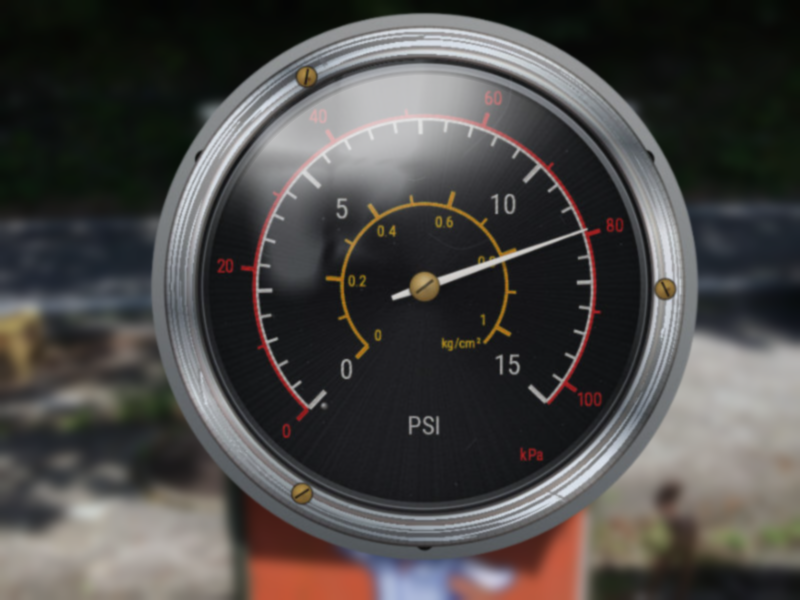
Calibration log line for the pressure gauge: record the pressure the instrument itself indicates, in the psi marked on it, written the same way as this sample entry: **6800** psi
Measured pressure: **11.5** psi
